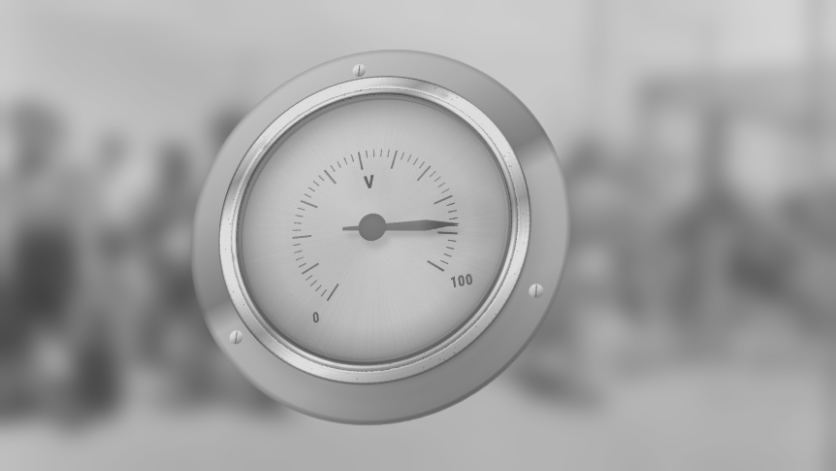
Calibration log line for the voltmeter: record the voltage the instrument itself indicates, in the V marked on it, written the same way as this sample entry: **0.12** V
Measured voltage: **88** V
